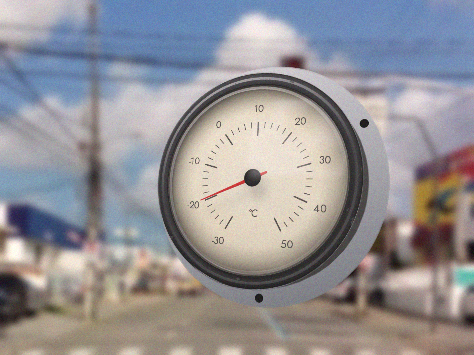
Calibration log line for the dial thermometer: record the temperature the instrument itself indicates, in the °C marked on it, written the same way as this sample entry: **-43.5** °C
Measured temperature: **-20** °C
